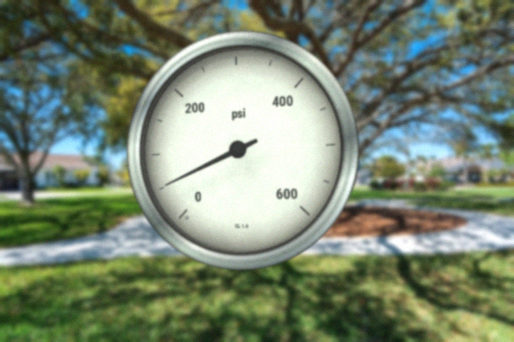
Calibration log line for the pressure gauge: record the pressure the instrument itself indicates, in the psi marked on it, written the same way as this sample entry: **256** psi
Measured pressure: **50** psi
